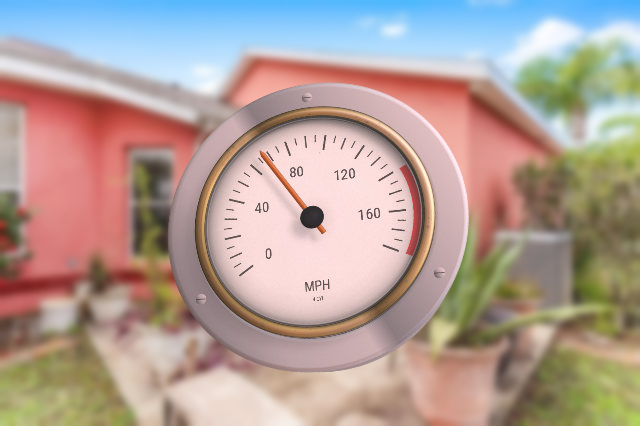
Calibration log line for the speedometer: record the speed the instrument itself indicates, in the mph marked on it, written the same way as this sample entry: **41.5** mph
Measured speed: **67.5** mph
